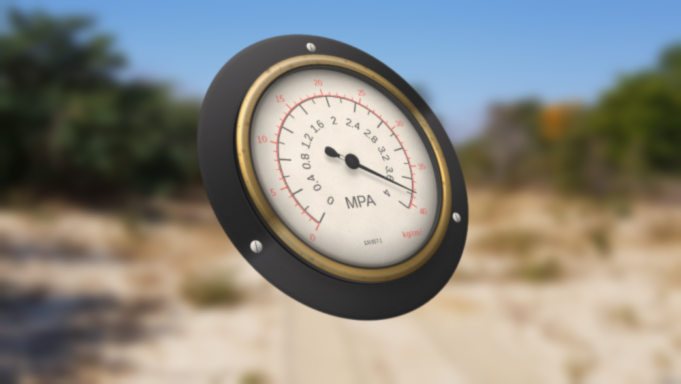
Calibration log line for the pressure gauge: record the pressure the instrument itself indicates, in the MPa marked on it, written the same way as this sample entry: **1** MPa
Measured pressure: **3.8** MPa
